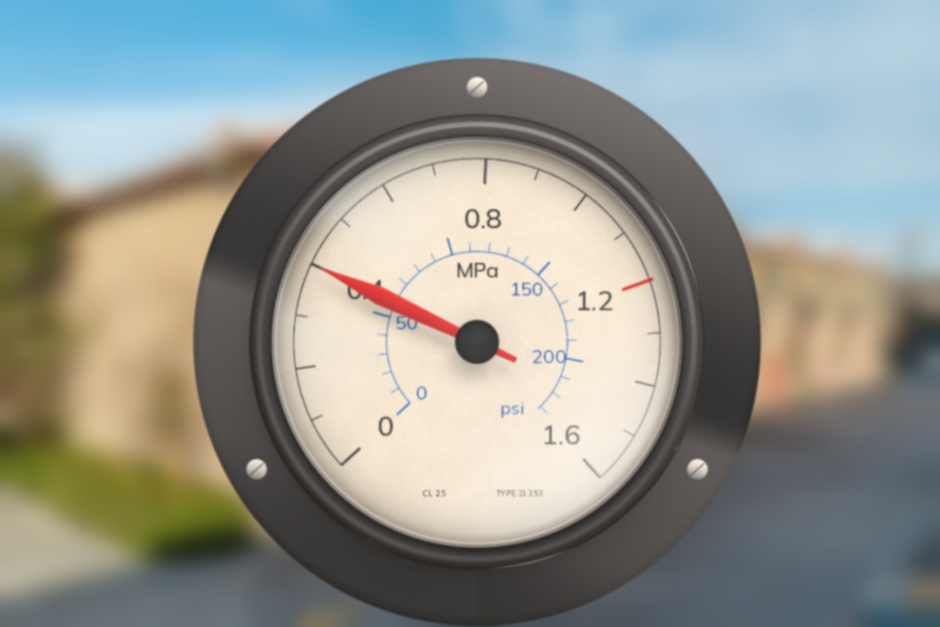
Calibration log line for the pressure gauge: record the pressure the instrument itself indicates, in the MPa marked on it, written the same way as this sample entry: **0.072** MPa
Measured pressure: **0.4** MPa
